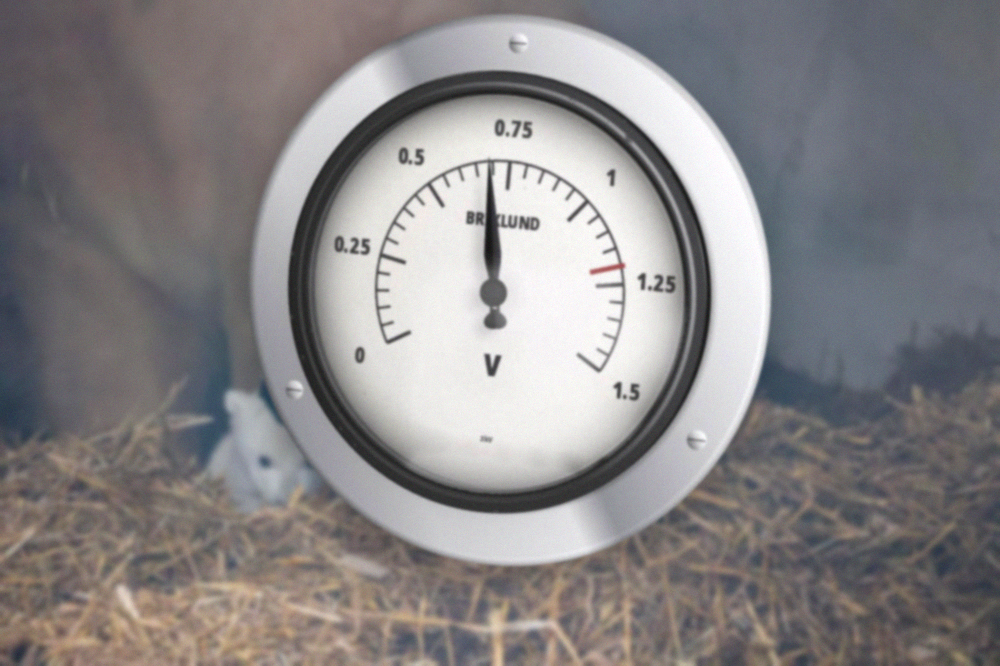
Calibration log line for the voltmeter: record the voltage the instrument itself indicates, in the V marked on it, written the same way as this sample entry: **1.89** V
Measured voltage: **0.7** V
